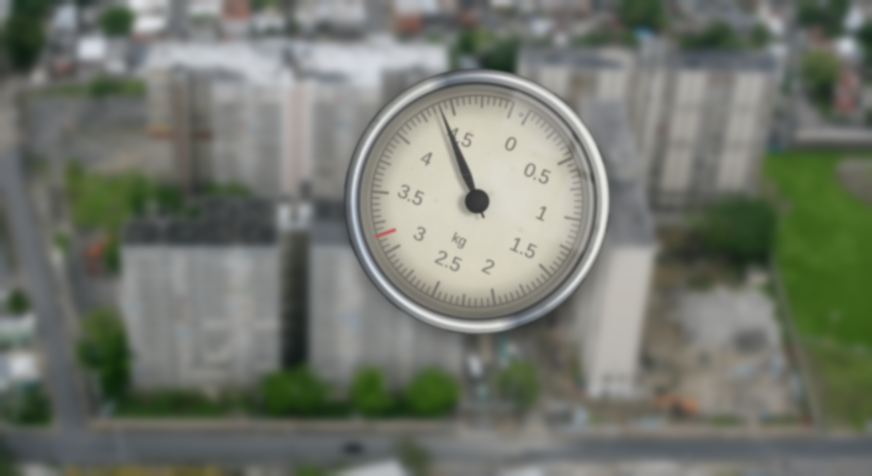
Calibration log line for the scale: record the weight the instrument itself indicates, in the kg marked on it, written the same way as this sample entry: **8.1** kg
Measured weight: **4.4** kg
